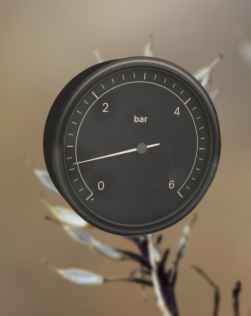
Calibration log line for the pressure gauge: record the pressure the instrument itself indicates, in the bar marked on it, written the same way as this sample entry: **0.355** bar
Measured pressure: **0.7** bar
